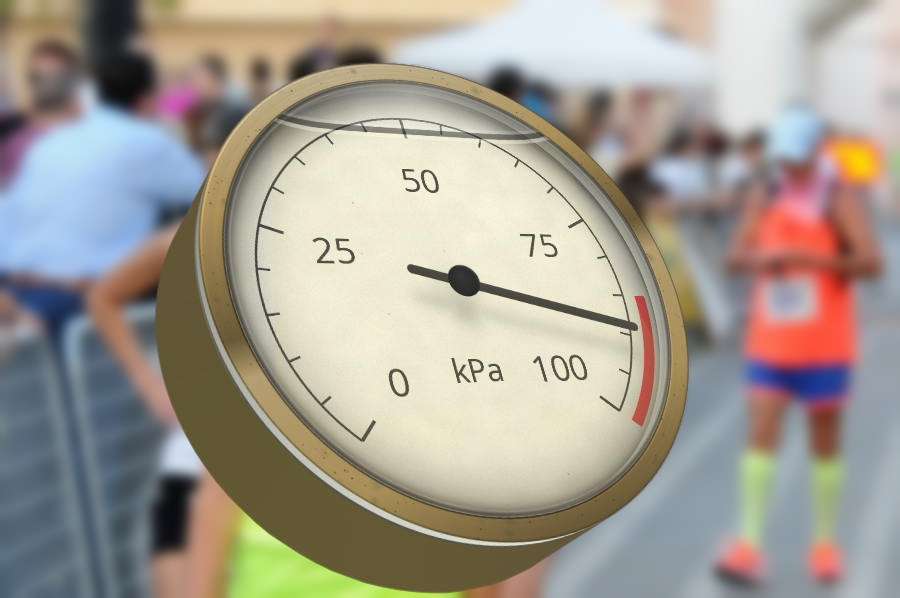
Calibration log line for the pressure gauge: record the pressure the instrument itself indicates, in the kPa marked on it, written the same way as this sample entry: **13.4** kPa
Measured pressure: **90** kPa
